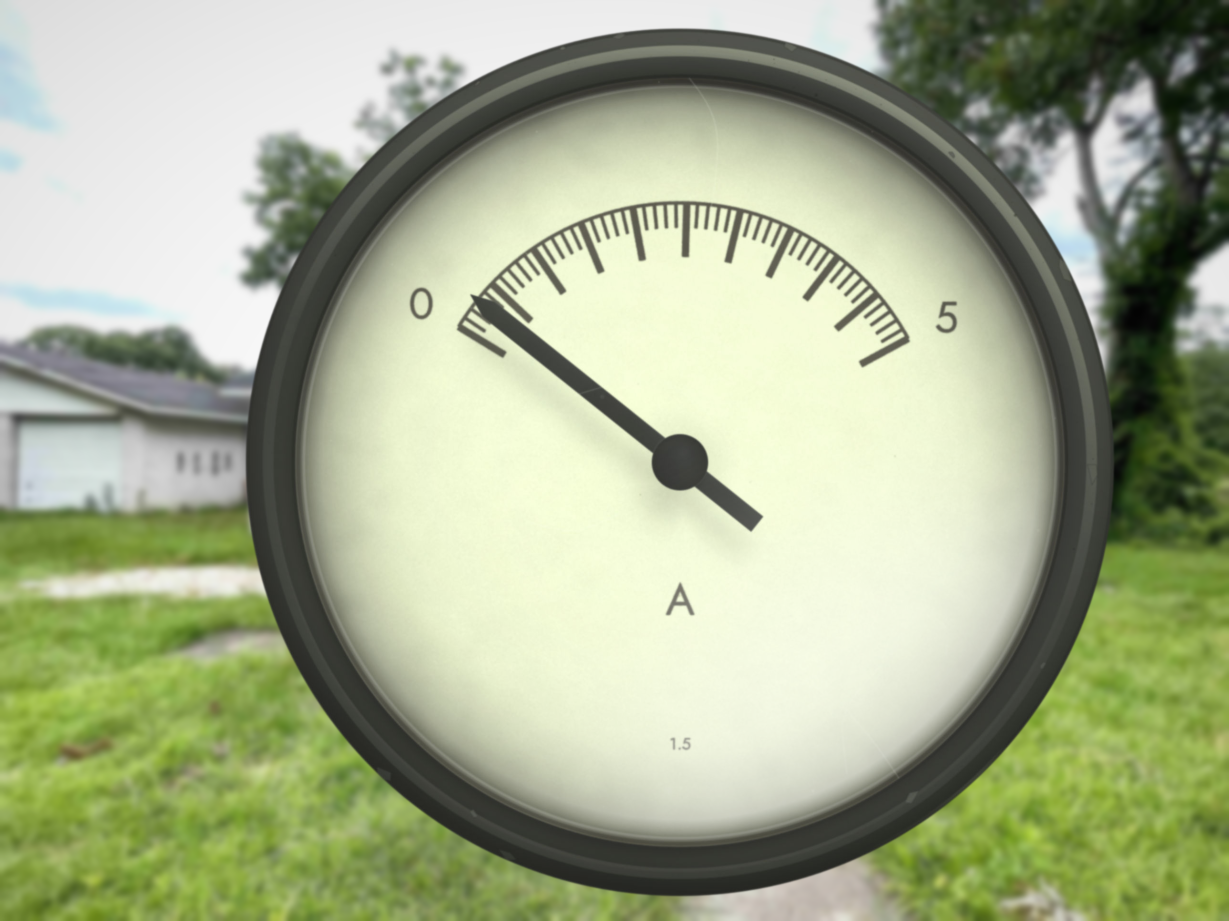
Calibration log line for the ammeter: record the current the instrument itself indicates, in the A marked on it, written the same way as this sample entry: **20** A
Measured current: **0.3** A
